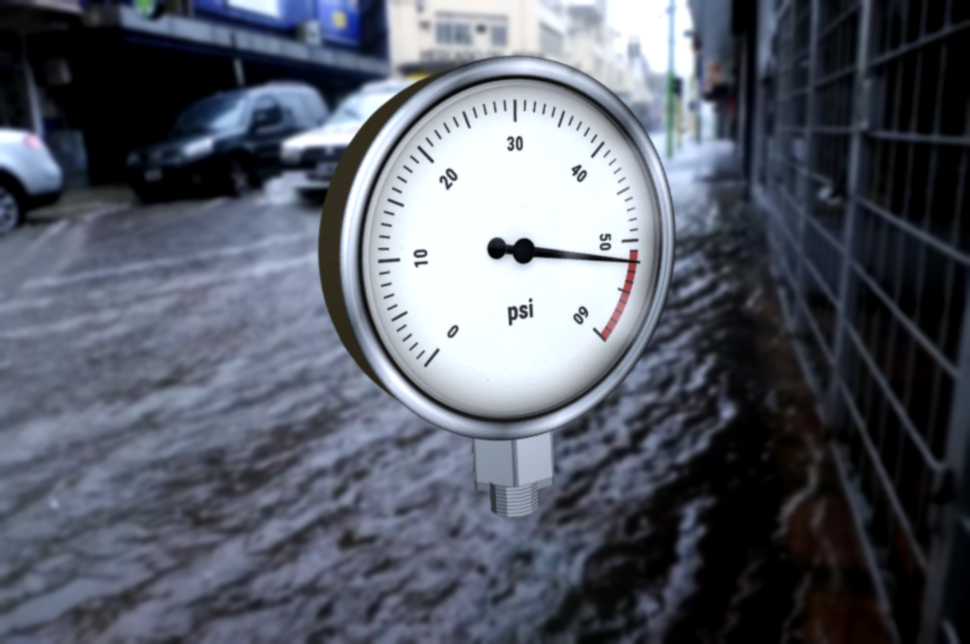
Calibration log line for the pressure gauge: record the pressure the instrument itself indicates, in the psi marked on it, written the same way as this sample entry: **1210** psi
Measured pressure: **52** psi
